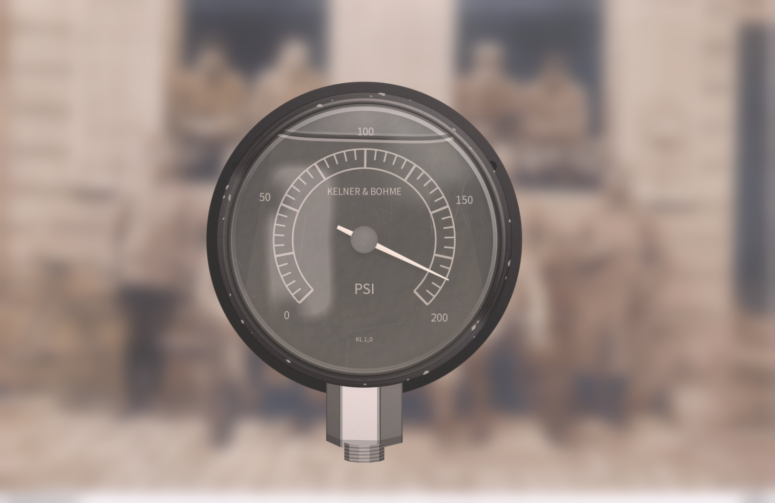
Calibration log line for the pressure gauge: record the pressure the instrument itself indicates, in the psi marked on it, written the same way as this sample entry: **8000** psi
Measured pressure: **185** psi
